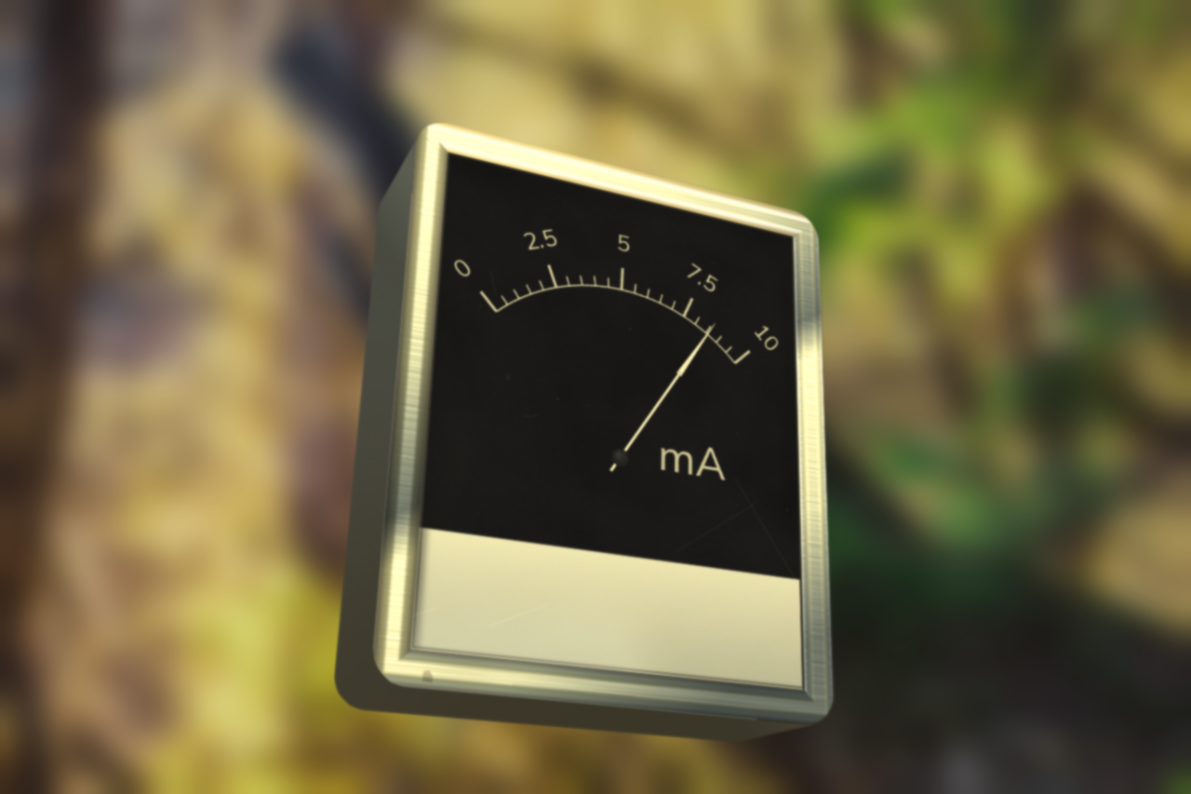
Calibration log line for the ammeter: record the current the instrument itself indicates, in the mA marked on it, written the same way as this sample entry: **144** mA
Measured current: **8.5** mA
